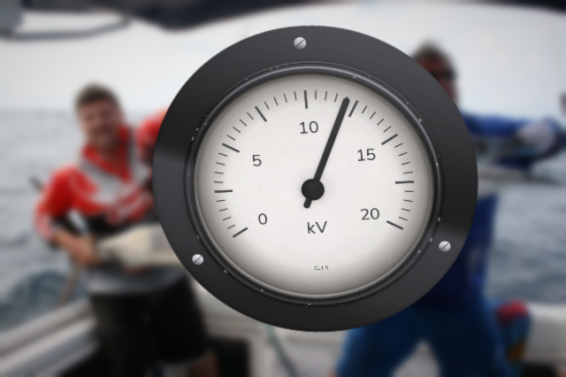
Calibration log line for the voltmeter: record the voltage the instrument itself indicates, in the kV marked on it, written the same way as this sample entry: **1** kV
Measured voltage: **12** kV
